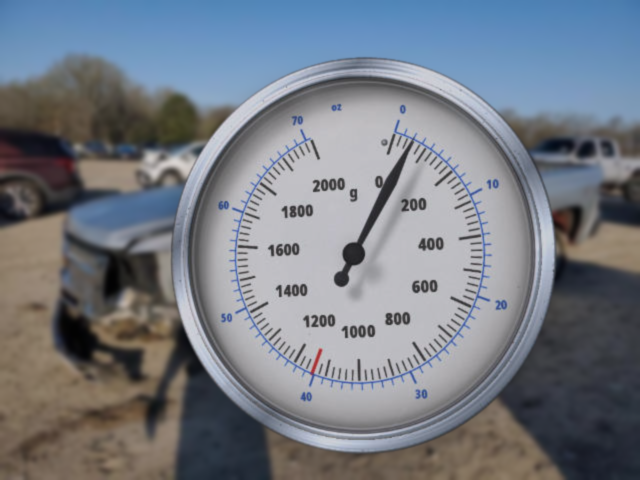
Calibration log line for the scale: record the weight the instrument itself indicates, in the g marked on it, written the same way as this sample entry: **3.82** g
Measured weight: **60** g
